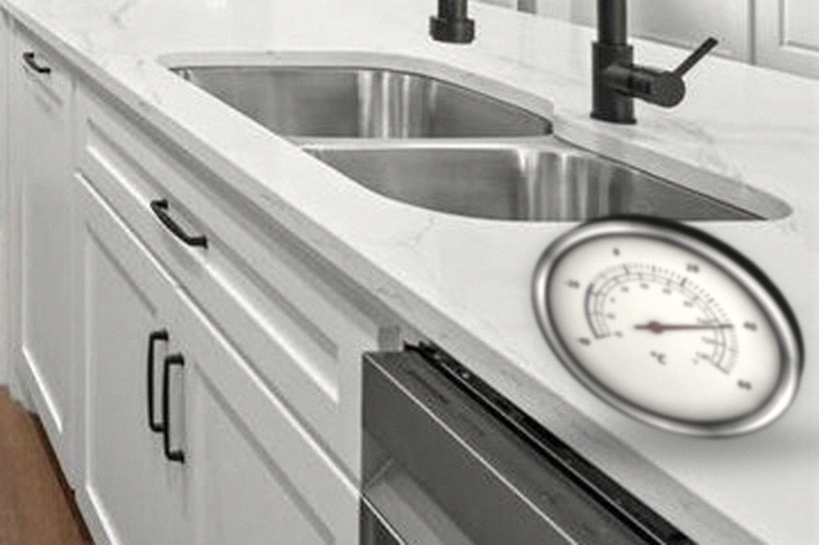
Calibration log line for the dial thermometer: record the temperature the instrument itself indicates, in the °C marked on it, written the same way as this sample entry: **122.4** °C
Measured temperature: **40** °C
